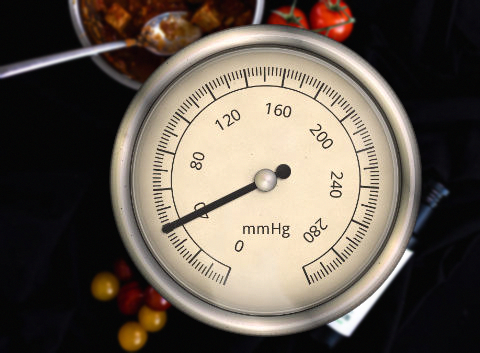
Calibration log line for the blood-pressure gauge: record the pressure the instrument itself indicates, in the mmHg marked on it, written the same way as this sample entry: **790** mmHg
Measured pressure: **40** mmHg
